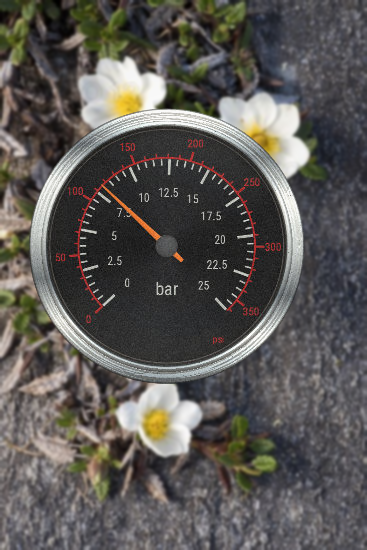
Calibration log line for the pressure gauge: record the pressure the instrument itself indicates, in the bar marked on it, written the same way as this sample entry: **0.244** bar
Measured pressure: **8** bar
